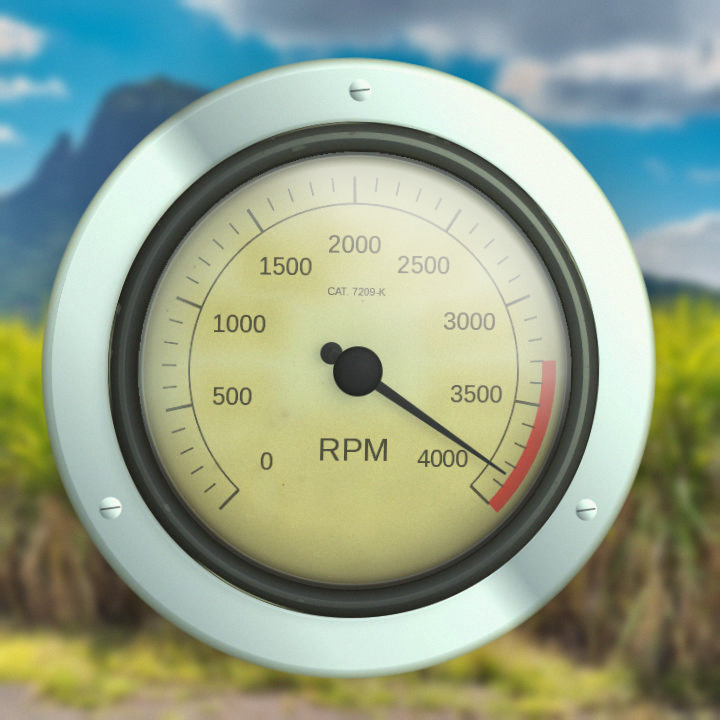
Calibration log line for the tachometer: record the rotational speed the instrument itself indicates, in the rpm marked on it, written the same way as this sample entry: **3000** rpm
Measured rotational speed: **3850** rpm
